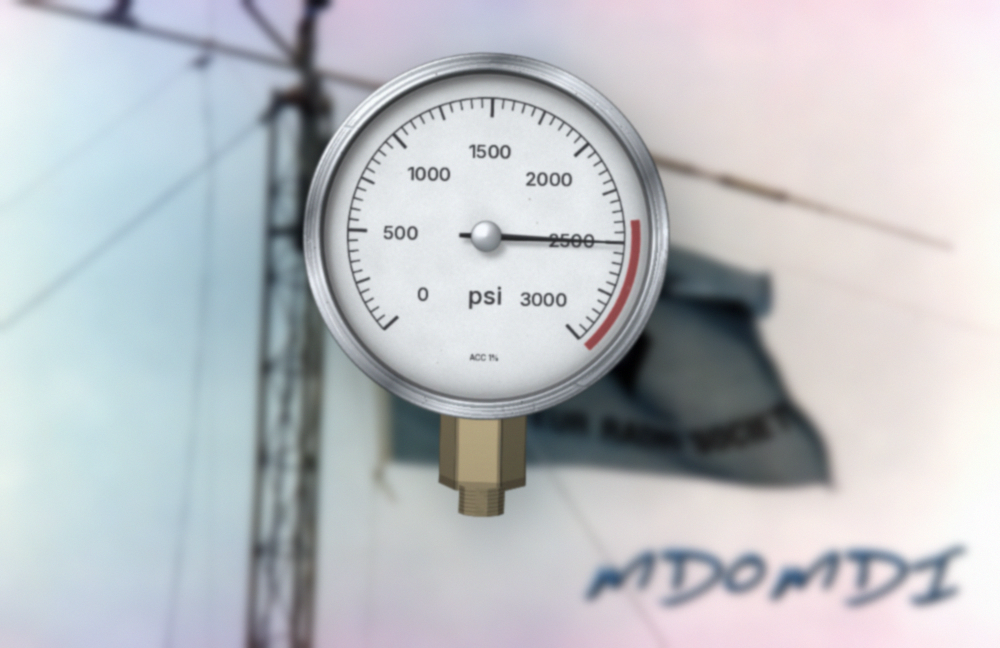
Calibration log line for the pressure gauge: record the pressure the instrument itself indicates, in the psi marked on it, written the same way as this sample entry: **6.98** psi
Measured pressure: **2500** psi
